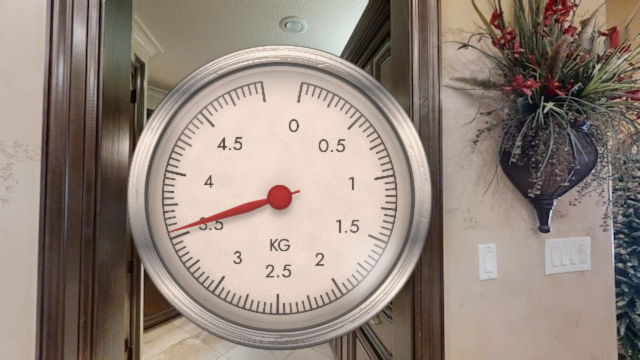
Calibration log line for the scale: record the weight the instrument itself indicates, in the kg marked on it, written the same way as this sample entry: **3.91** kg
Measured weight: **3.55** kg
